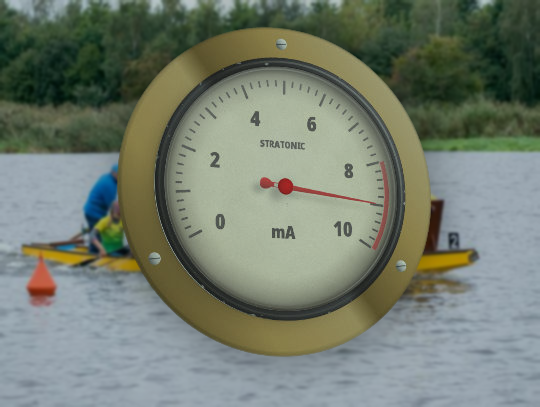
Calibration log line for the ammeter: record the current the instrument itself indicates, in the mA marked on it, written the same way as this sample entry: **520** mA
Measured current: **9** mA
